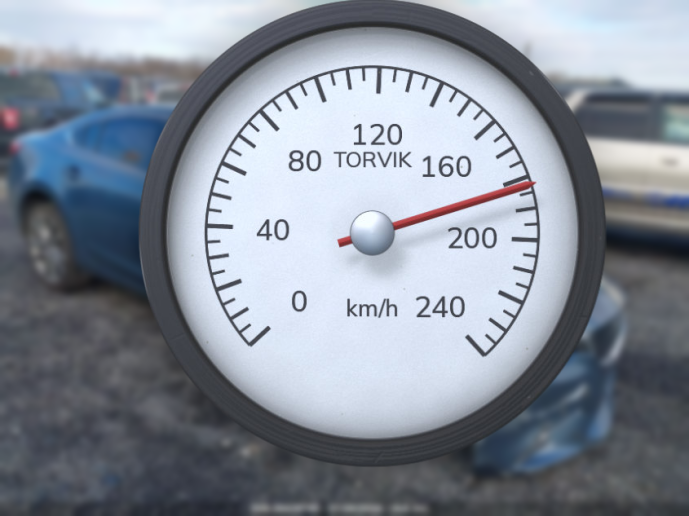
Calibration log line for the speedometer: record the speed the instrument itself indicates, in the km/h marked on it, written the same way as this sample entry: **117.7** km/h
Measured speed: **182.5** km/h
